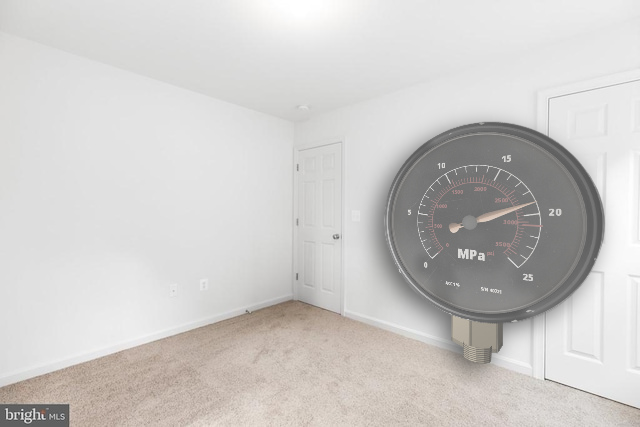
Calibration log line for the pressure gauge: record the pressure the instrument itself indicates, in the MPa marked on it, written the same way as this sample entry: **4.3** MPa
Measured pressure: **19** MPa
